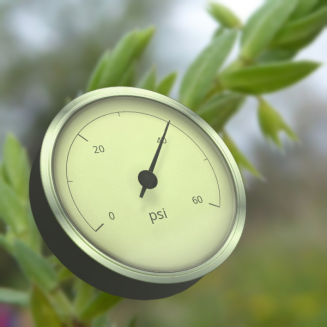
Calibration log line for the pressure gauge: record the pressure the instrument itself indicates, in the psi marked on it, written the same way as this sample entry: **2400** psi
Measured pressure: **40** psi
